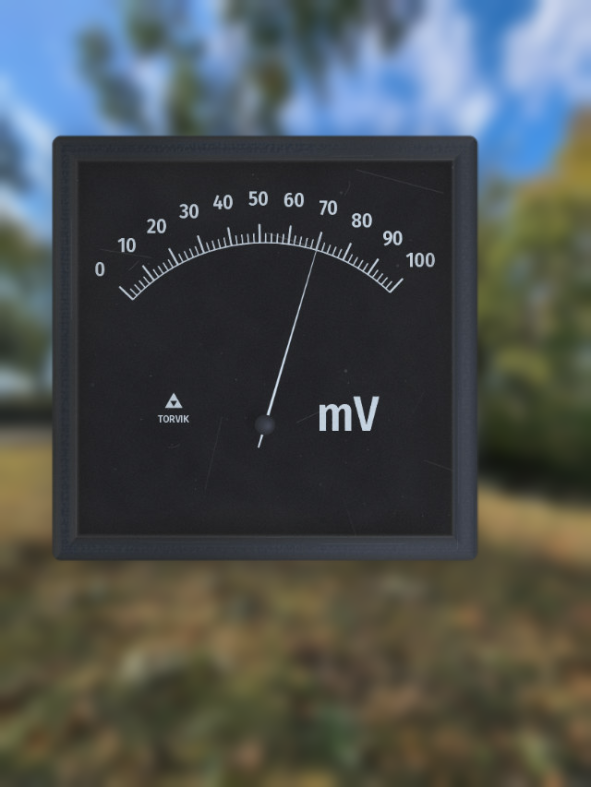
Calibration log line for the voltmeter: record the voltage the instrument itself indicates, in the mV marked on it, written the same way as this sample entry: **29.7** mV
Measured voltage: **70** mV
